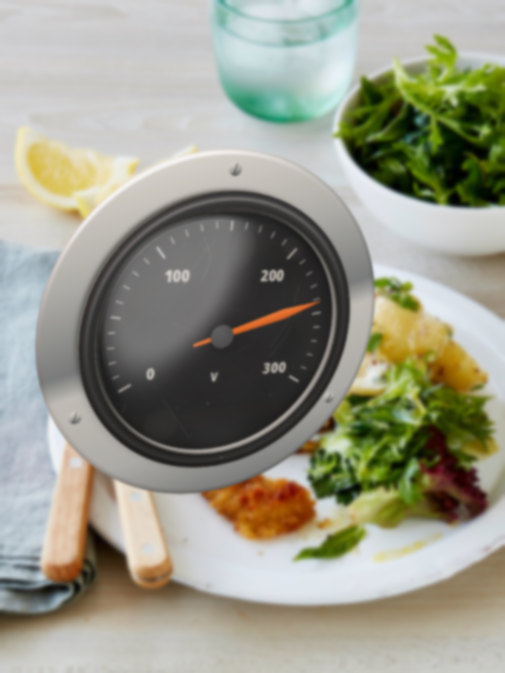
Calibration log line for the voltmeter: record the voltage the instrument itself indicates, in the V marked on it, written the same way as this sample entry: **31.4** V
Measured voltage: **240** V
